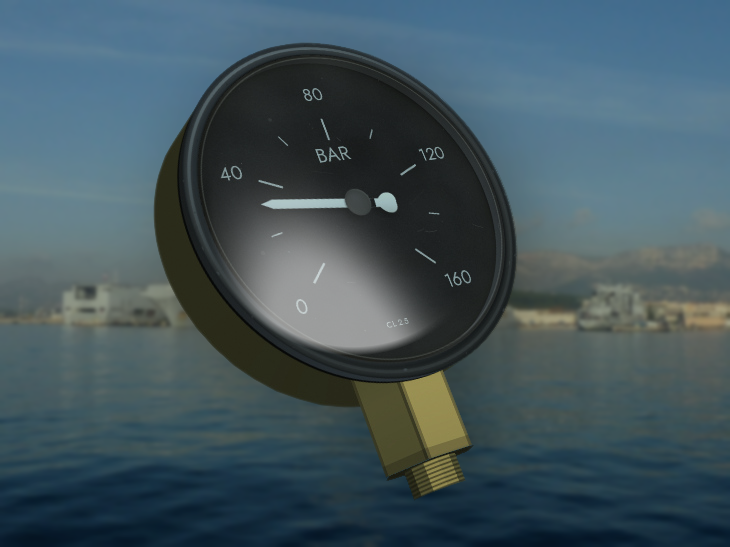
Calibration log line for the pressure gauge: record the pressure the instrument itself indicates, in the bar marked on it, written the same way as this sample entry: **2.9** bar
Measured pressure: **30** bar
